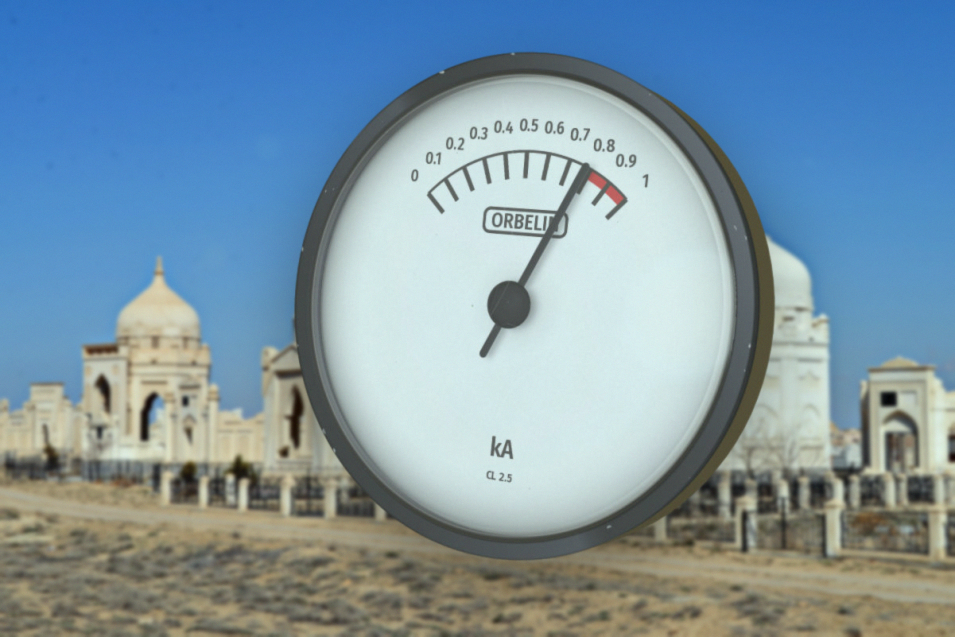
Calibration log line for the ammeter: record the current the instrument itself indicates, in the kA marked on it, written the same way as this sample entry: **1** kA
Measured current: **0.8** kA
